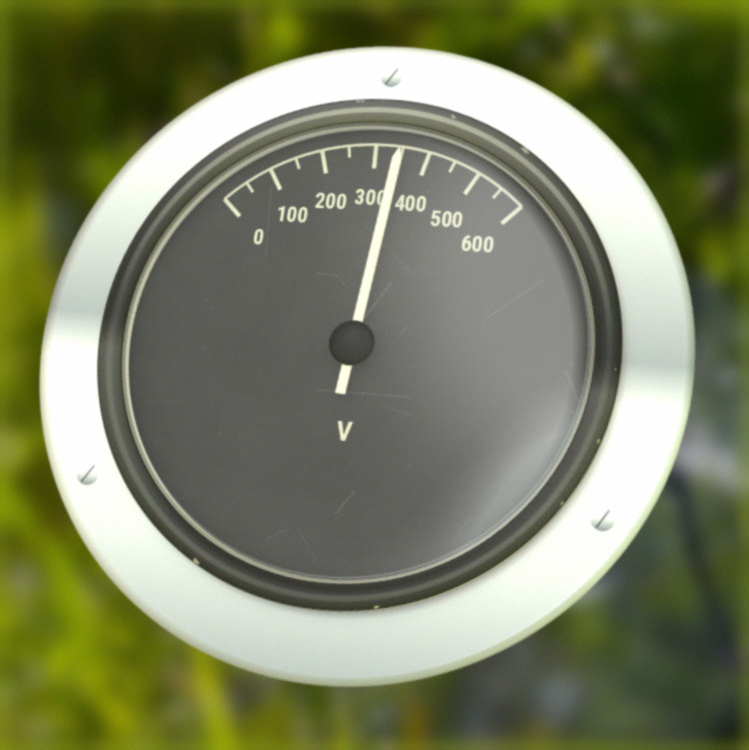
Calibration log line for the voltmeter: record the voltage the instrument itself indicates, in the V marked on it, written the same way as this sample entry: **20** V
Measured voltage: **350** V
